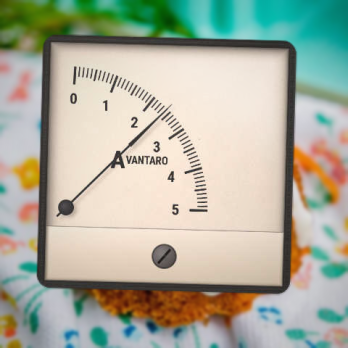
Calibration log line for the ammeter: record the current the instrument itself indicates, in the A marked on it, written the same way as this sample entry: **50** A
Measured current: **2.4** A
